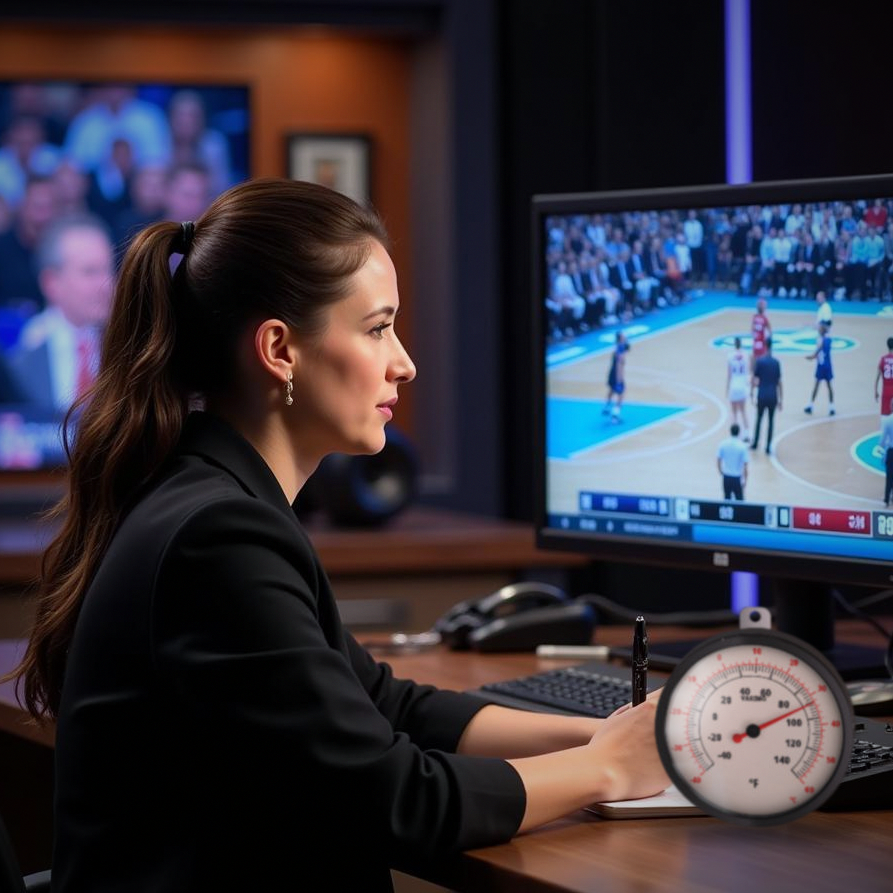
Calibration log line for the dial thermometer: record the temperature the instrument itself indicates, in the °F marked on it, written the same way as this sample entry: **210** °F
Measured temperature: **90** °F
